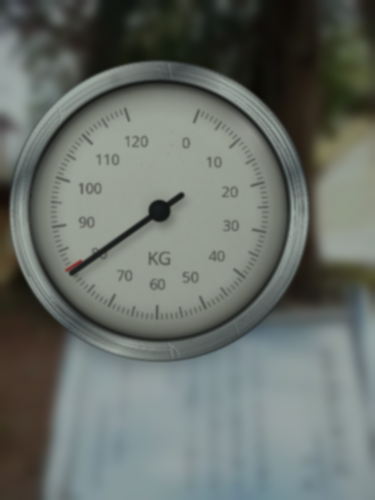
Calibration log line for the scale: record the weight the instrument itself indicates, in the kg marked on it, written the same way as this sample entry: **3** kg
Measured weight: **80** kg
